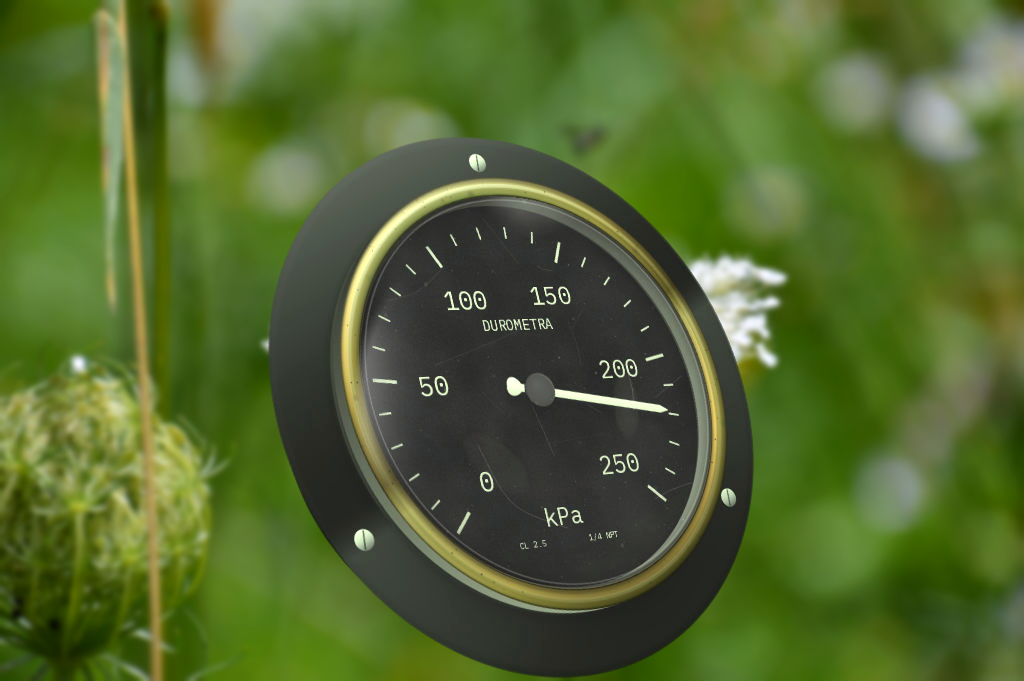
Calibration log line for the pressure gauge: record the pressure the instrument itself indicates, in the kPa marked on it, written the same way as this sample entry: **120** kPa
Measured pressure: **220** kPa
